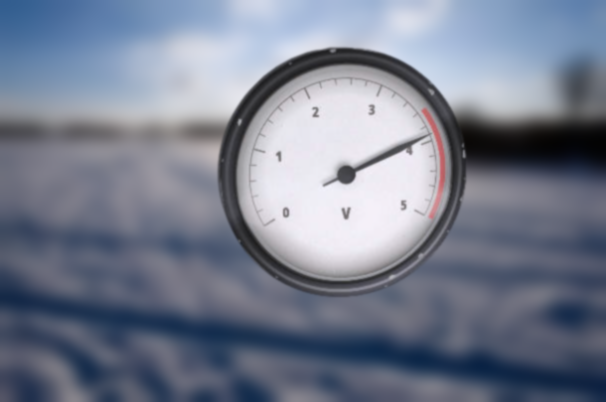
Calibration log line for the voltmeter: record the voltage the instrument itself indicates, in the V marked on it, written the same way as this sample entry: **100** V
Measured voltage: **3.9** V
